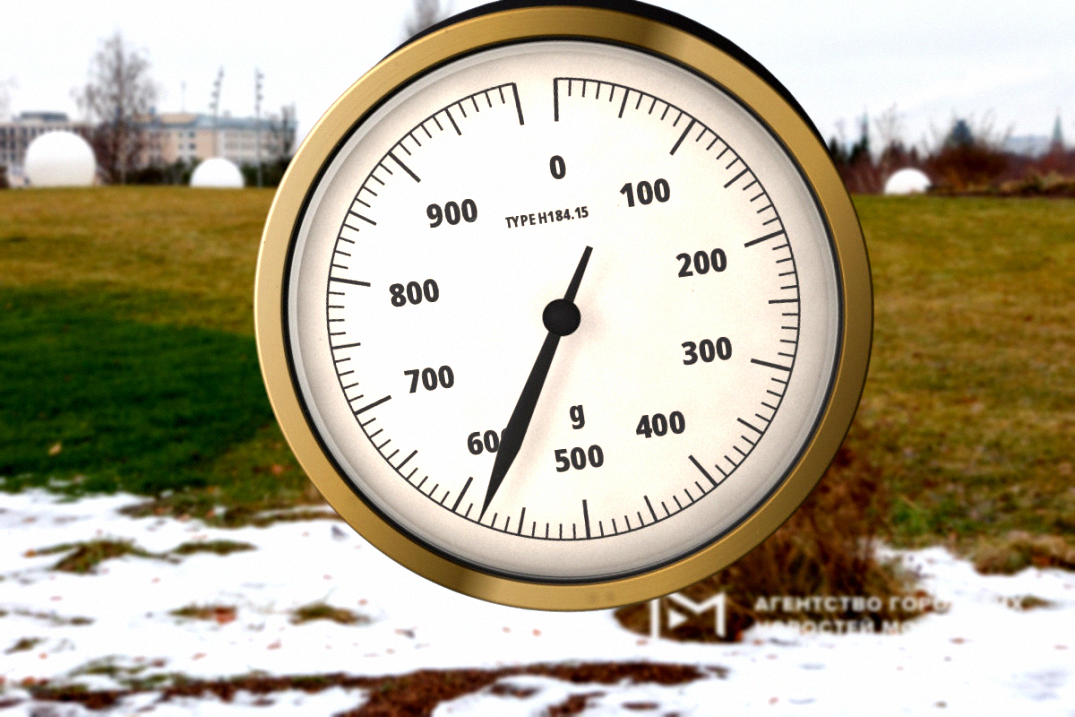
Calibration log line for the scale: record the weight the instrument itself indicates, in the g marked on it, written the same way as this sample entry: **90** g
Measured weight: **580** g
